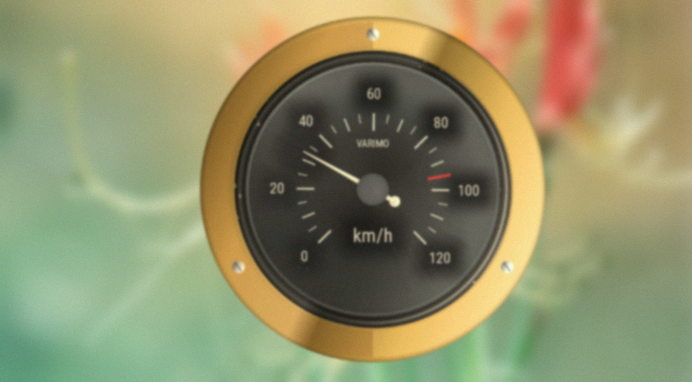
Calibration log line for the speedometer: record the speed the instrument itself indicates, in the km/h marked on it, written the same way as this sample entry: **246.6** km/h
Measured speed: **32.5** km/h
